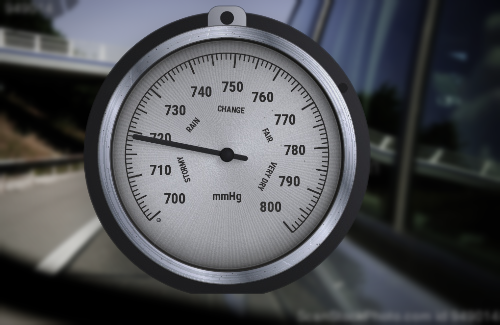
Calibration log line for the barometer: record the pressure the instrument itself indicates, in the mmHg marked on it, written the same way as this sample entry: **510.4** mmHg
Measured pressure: **719** mmHg
